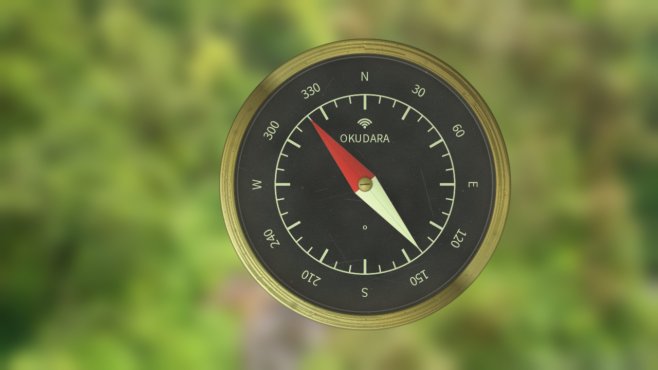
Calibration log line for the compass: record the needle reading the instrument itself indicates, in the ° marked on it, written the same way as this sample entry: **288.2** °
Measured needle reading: **320** °
